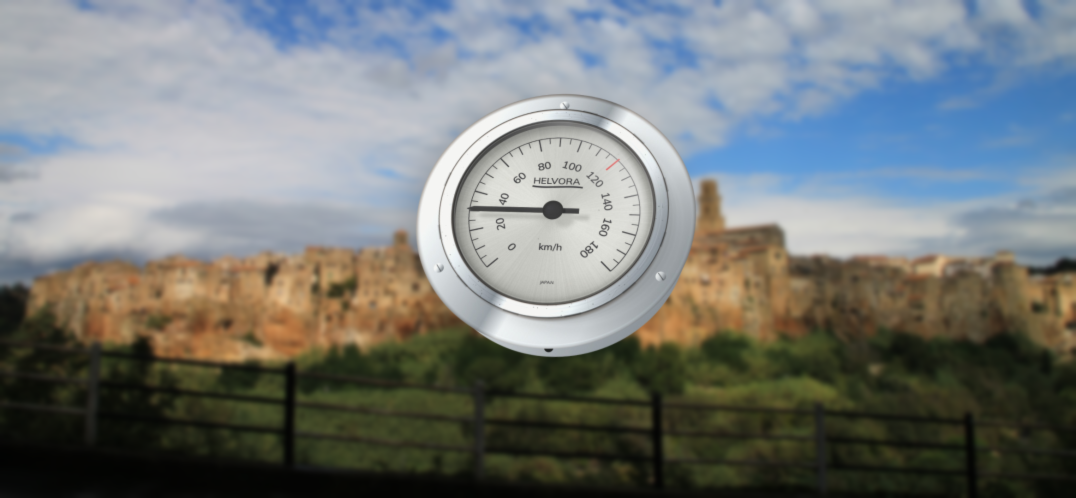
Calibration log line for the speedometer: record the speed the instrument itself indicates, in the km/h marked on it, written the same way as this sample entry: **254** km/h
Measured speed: **30** km/h
